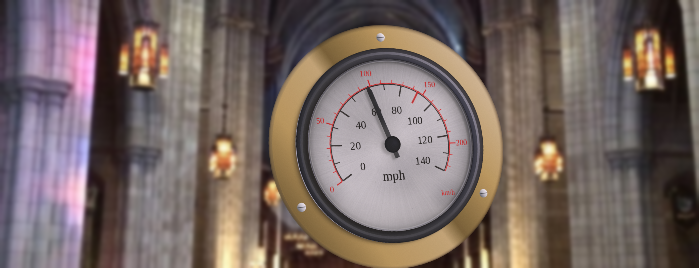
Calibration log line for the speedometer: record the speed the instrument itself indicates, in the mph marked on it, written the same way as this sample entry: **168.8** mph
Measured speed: **60** mph
